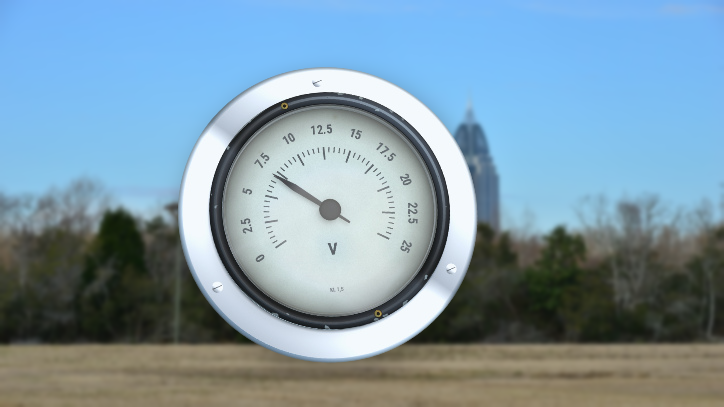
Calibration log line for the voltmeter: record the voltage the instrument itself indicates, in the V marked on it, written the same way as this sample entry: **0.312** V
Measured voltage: **7** V
